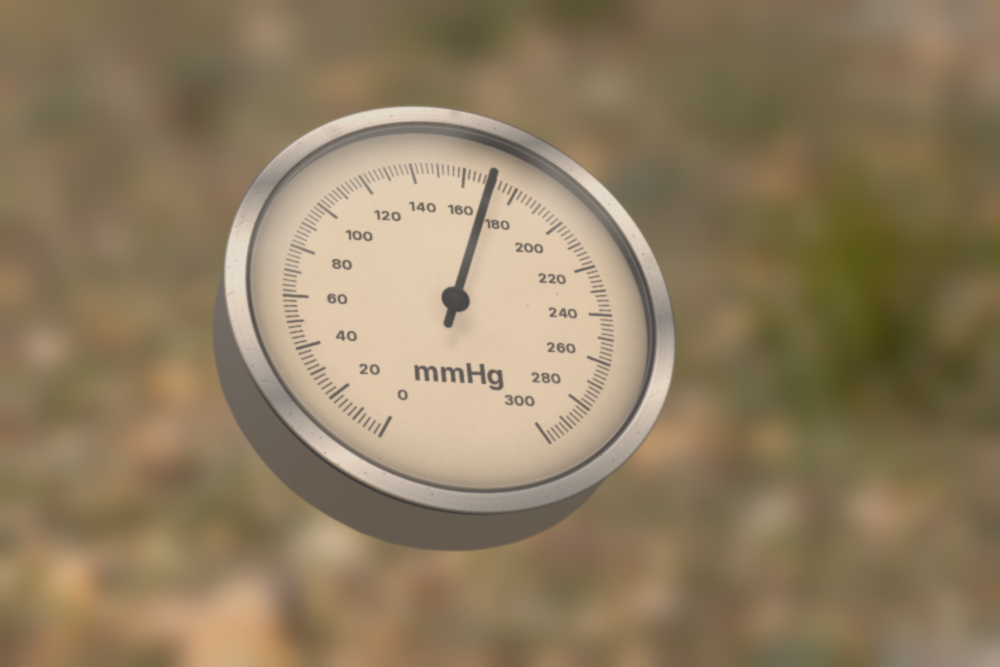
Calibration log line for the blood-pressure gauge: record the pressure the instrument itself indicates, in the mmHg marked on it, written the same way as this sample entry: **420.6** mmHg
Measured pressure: **170** mmHg
